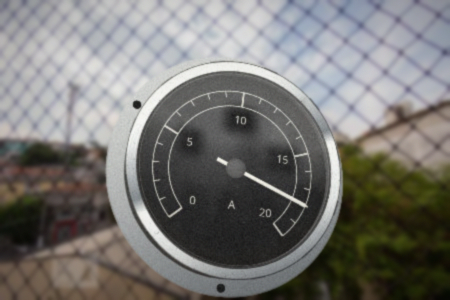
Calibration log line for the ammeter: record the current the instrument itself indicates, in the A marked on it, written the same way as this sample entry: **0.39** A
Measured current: **18** A
